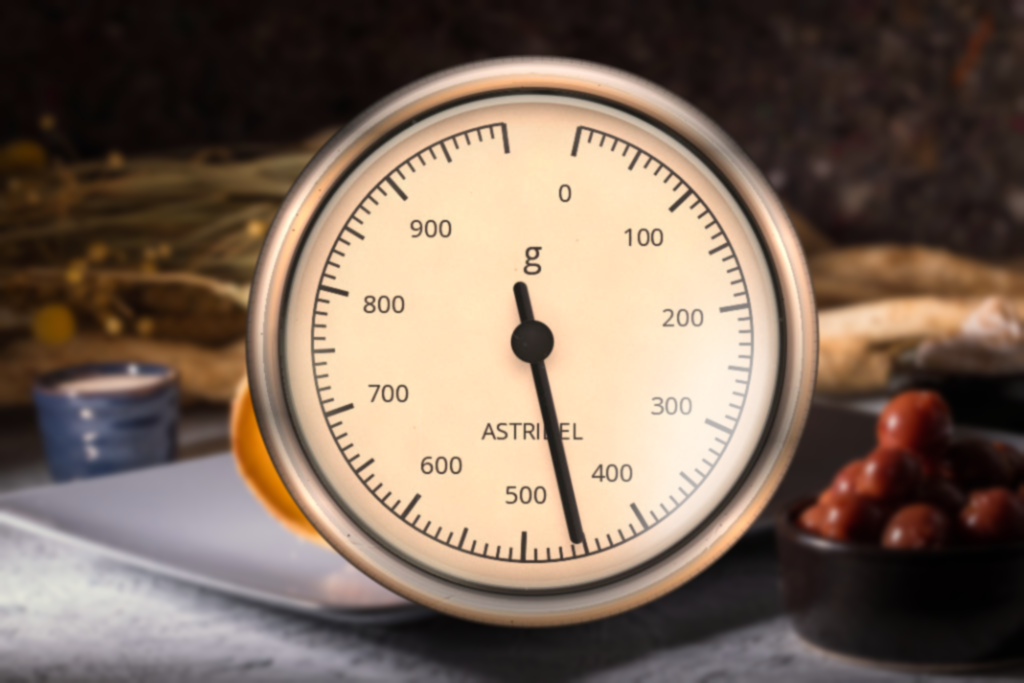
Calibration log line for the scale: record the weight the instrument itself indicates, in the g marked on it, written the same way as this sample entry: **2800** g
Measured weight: **455** g
